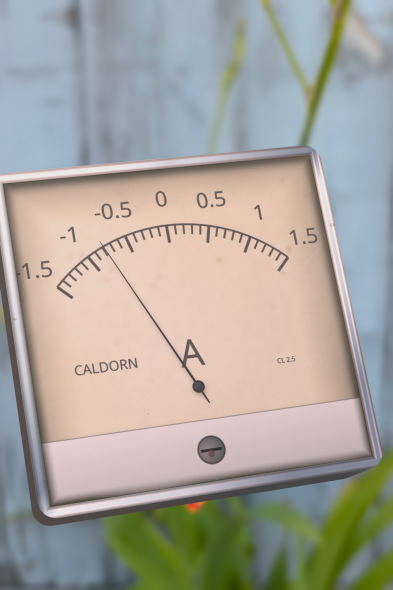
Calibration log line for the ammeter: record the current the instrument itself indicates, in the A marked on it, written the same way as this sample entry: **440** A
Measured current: **-0.8** A
